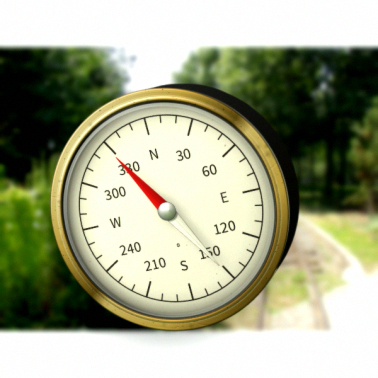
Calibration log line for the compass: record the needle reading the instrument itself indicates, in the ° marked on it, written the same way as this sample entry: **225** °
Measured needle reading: **330** °
